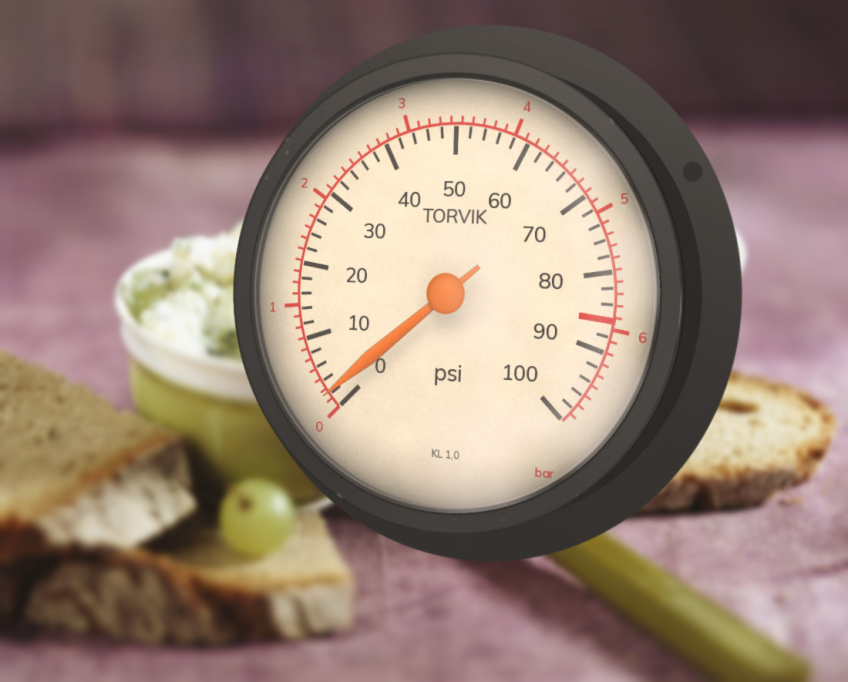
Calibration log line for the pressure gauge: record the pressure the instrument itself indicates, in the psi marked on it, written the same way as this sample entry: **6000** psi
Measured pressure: **2** psi
